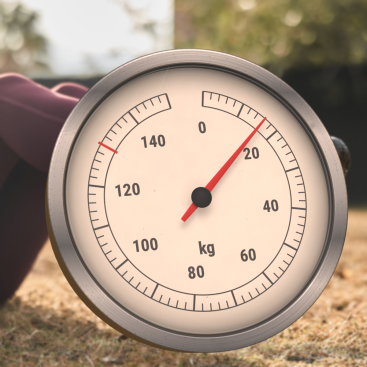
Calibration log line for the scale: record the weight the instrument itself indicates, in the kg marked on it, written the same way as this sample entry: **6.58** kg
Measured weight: **16** kg
